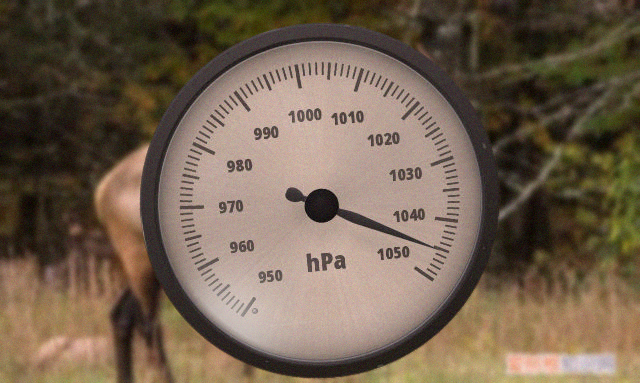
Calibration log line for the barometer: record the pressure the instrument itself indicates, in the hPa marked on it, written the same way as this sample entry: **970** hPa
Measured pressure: **1045** hPa
